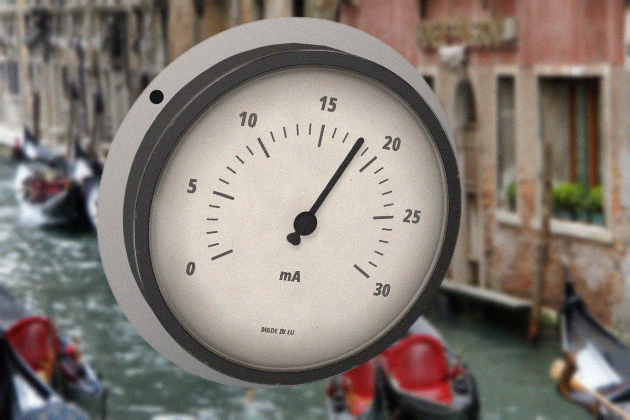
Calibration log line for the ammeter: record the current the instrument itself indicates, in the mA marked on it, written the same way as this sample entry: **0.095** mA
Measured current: **18** mA
